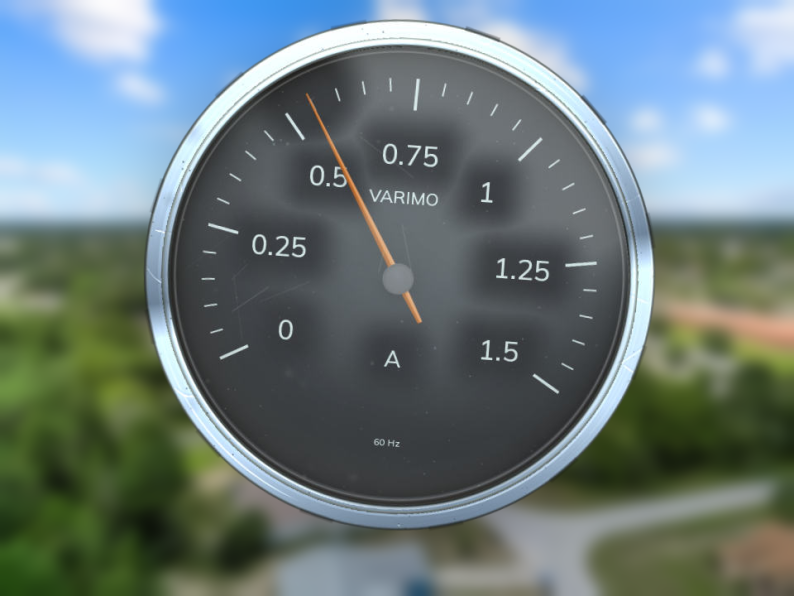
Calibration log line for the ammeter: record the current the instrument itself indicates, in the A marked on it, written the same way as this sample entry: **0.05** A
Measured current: **0.55** A
